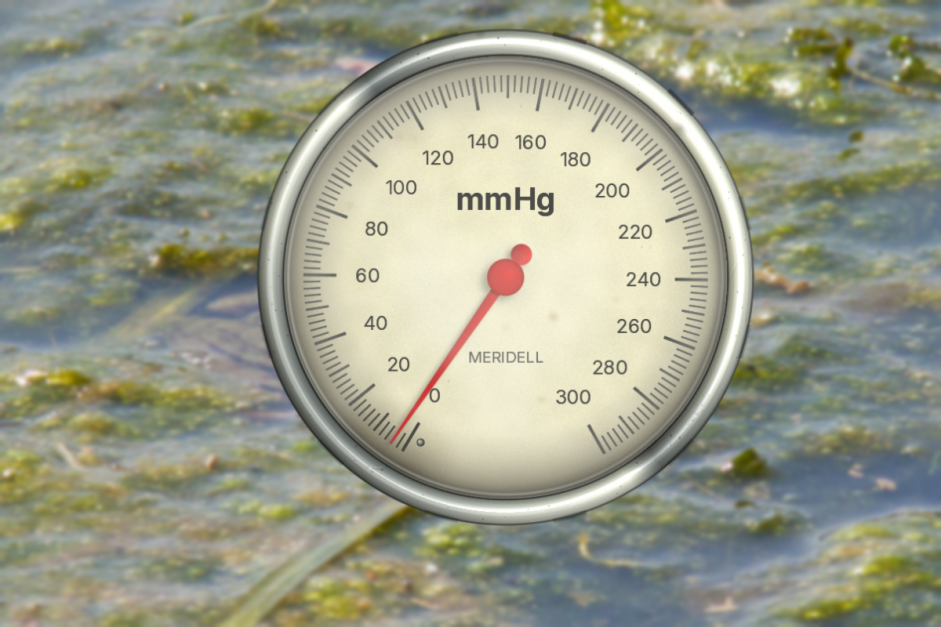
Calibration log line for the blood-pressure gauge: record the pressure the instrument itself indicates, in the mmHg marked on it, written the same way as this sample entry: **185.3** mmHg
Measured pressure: **4** mmHg
